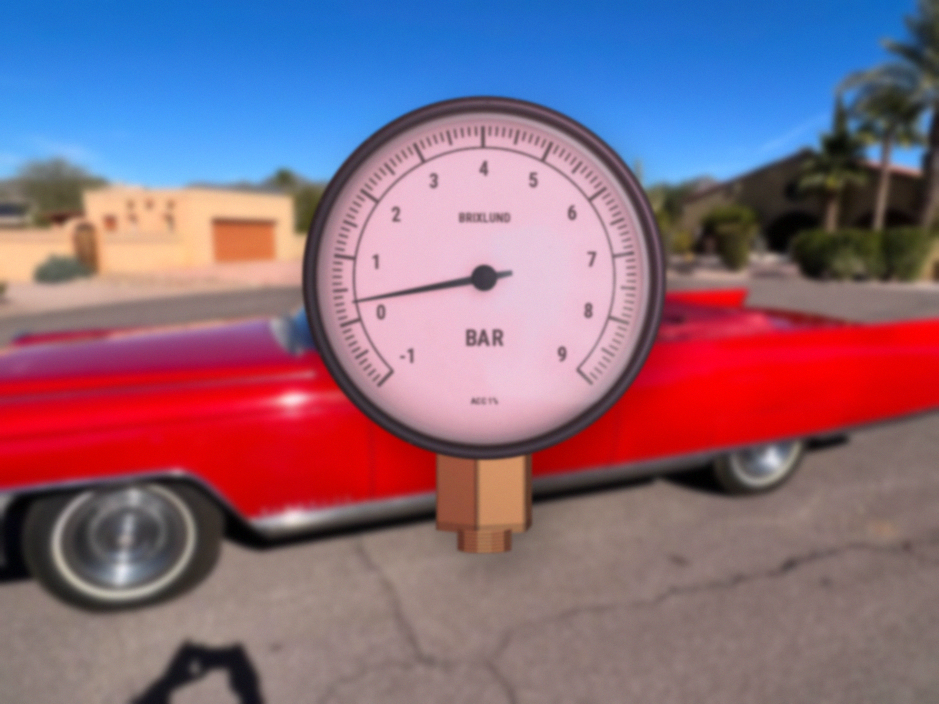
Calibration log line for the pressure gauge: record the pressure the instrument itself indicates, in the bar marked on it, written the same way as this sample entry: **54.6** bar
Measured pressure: **0.3** bar
